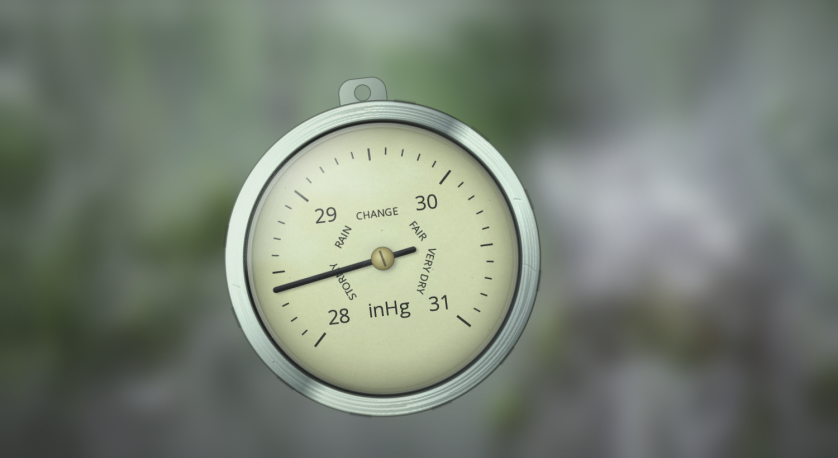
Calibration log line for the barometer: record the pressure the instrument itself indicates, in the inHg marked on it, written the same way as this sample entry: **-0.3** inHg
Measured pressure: **28.4** inHg
